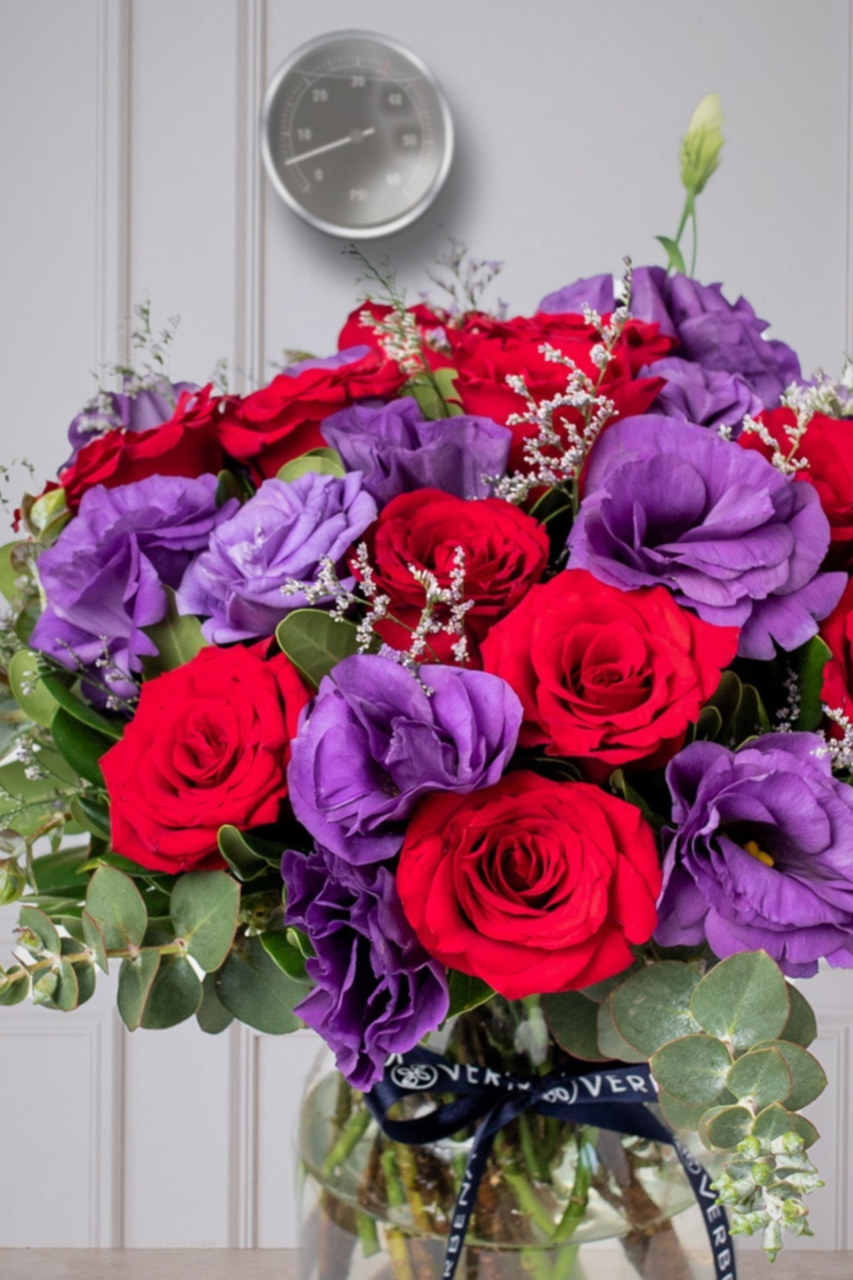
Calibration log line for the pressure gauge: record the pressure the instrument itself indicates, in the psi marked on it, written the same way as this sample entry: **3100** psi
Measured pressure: **5** psi
